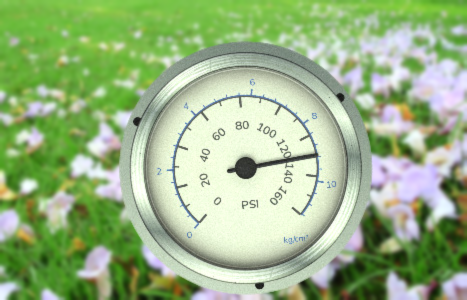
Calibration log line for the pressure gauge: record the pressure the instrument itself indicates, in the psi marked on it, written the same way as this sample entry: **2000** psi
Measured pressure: **130** psi
